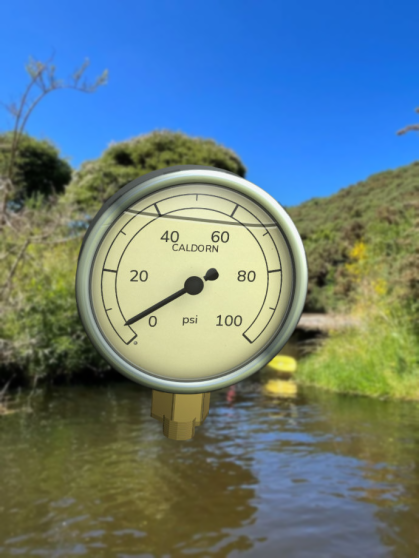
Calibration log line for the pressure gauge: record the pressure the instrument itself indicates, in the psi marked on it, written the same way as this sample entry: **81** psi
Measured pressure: **5** psi
